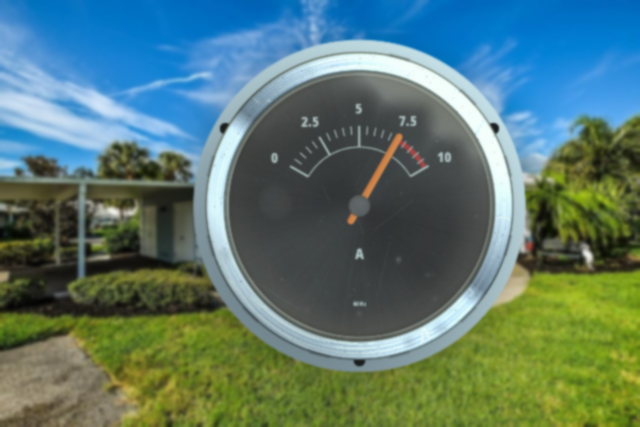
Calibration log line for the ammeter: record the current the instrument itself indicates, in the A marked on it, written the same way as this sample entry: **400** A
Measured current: **7.5** A
